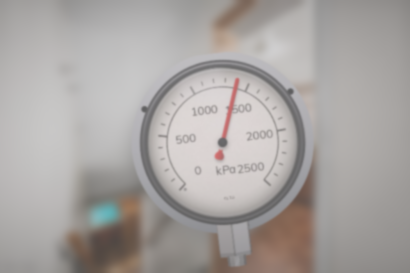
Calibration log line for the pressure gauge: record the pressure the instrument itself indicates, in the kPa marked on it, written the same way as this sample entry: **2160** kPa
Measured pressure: **1400** kPa
